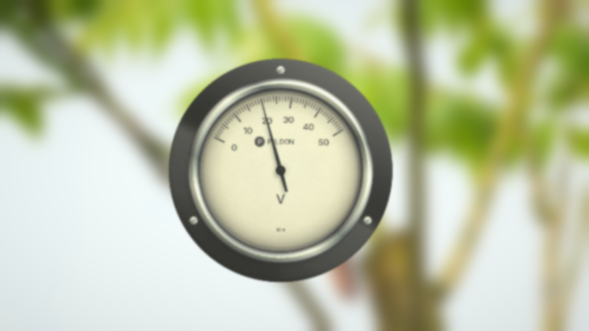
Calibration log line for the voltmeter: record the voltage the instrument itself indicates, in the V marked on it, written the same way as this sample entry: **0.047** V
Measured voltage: **20** V
